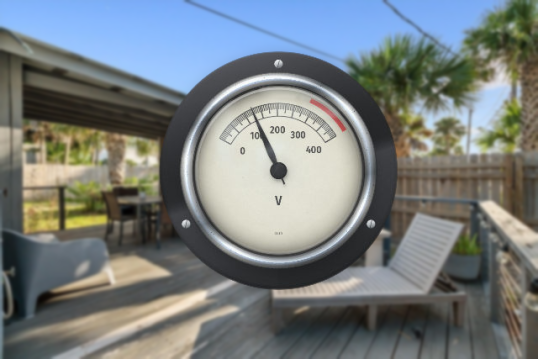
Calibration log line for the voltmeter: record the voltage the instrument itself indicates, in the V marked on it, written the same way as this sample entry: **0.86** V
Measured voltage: **125** V
